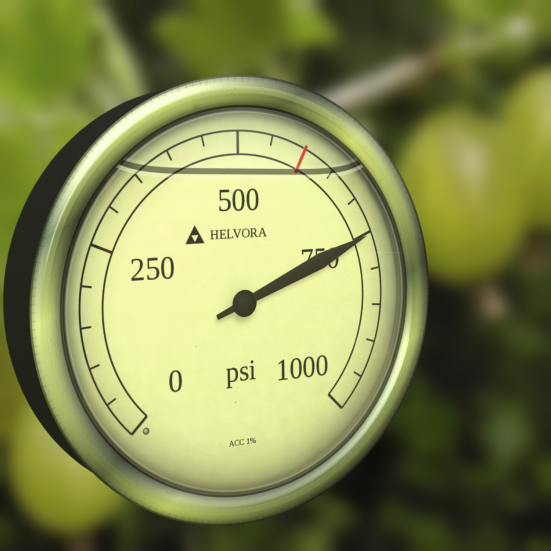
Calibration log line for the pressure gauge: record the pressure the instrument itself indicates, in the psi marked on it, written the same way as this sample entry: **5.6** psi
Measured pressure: **750** psi
